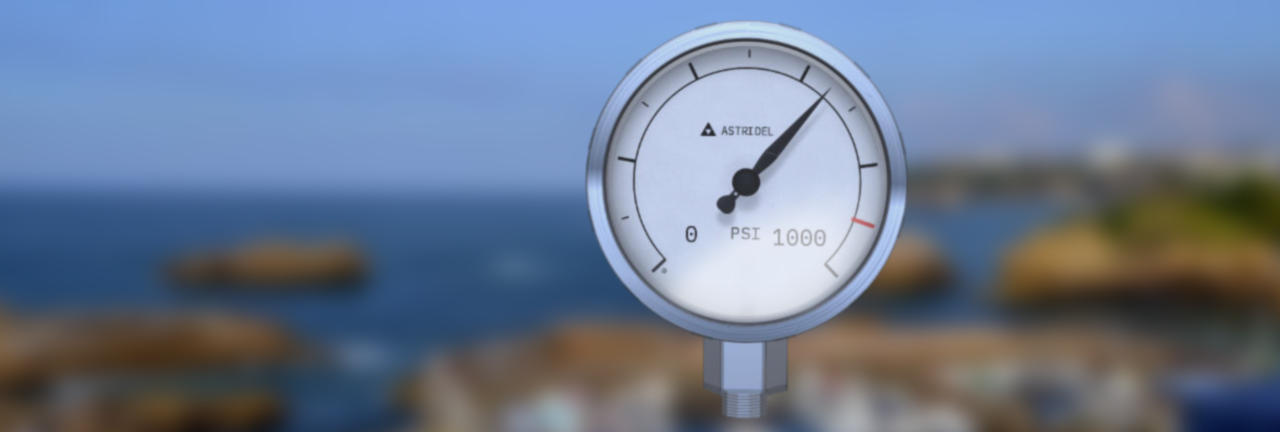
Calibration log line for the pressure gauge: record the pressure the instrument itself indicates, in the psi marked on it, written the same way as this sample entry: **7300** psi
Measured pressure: **650** psi
